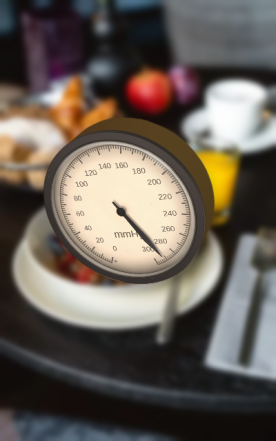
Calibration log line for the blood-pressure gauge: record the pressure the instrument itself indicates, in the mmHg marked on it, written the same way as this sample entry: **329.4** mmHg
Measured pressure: **290** mmHg
